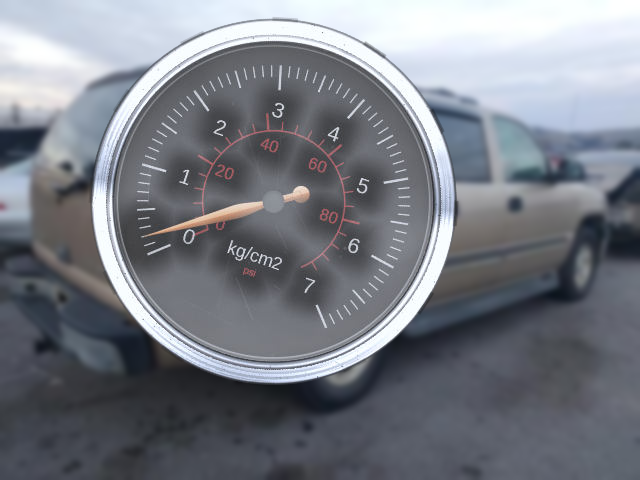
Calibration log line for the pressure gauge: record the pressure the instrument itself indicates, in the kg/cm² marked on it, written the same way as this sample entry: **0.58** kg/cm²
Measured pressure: **0.2** kg/cm²
